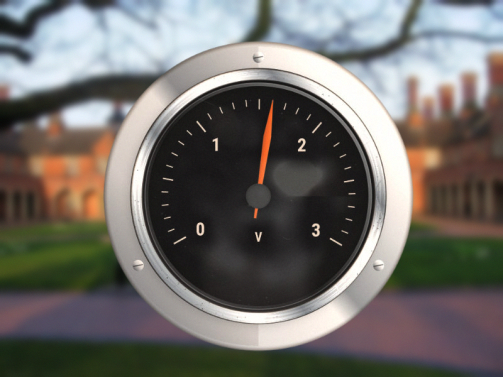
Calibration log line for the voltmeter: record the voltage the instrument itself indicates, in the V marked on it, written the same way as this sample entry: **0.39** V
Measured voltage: **1.6** V
